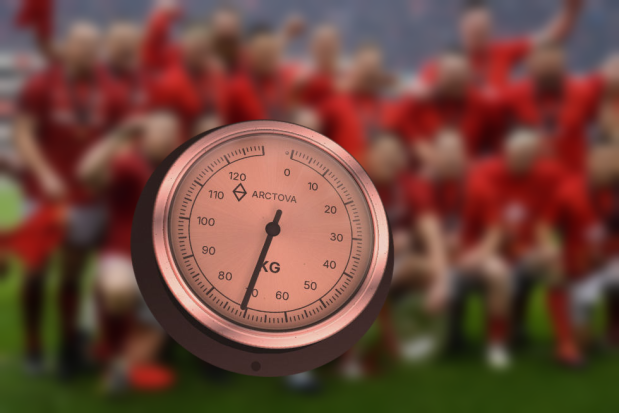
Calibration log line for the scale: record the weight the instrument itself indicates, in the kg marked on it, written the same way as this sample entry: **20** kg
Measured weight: **71** kg
